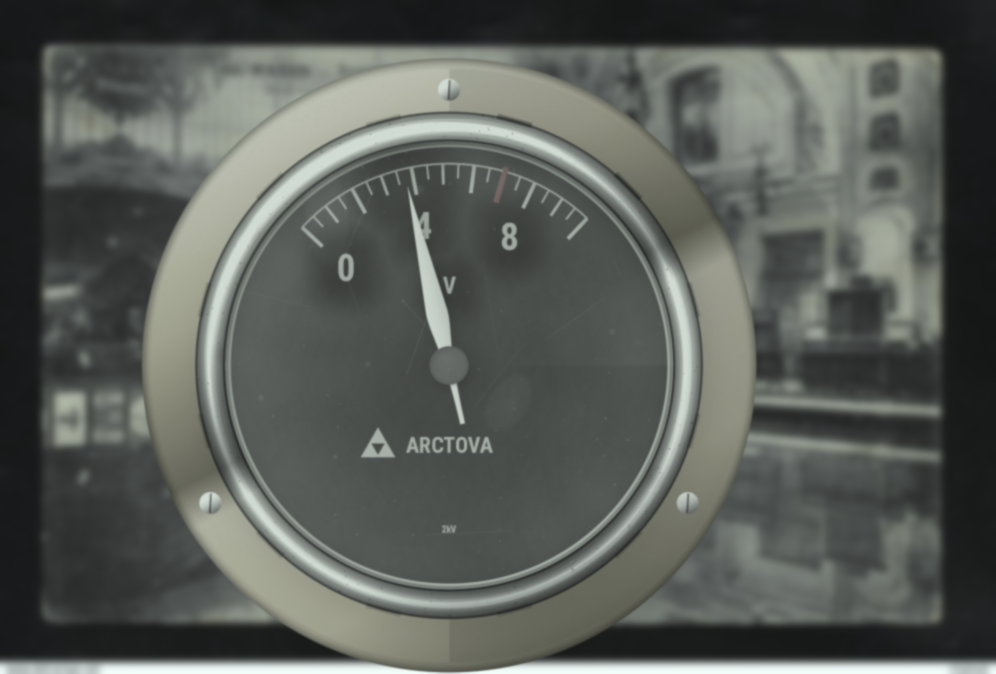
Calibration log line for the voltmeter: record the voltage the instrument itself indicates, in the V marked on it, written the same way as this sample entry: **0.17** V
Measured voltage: **3.75** V
